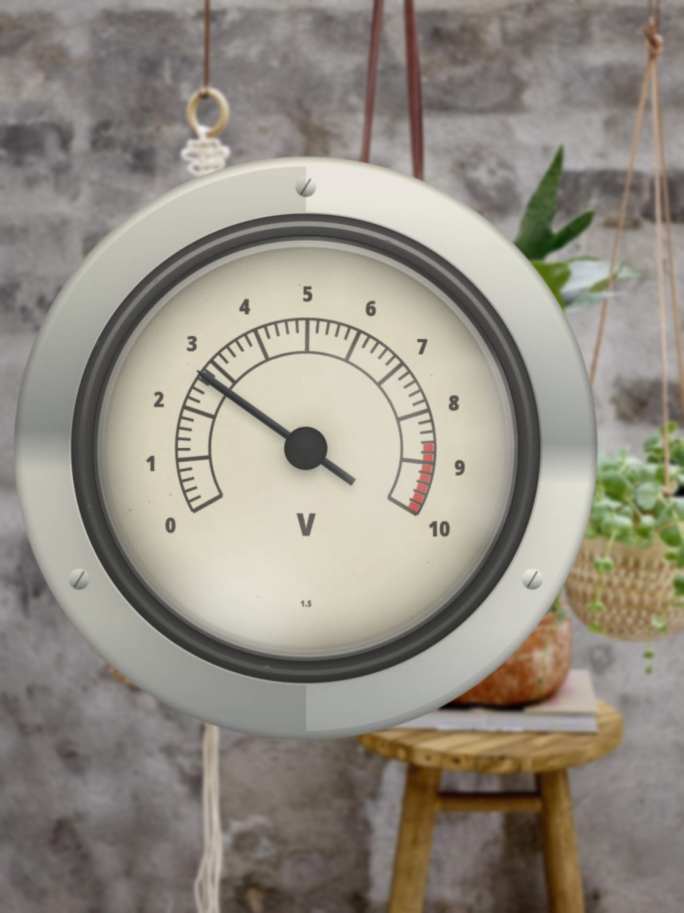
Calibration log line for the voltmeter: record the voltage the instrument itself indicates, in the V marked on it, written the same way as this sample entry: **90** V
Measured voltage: **2.7** V
